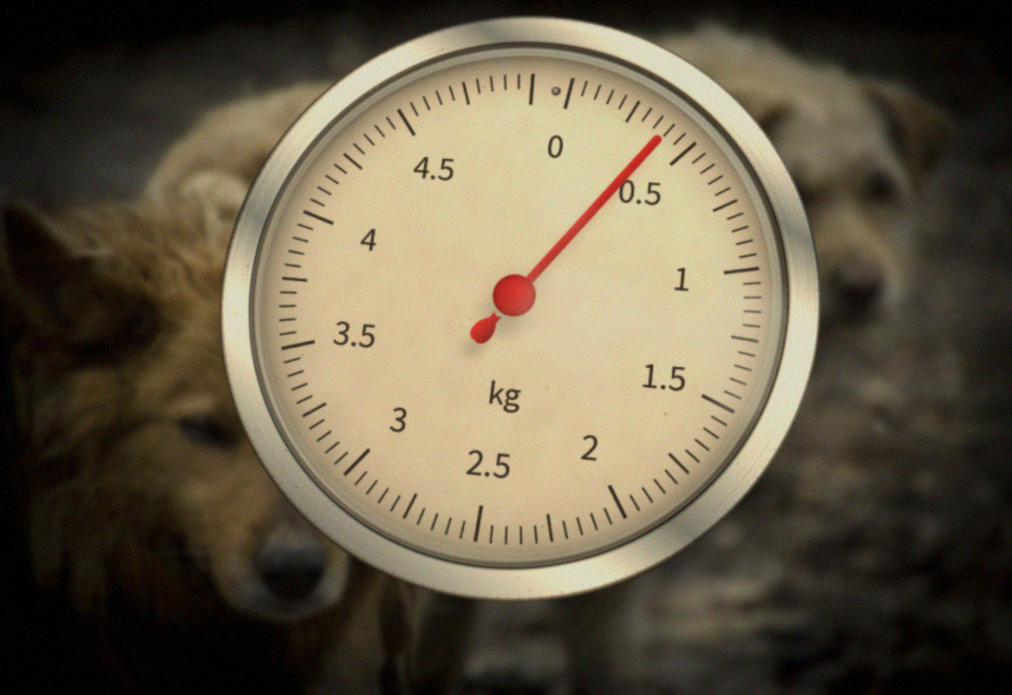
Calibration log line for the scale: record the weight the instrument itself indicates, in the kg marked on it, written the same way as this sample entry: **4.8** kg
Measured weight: **0.4** kg
